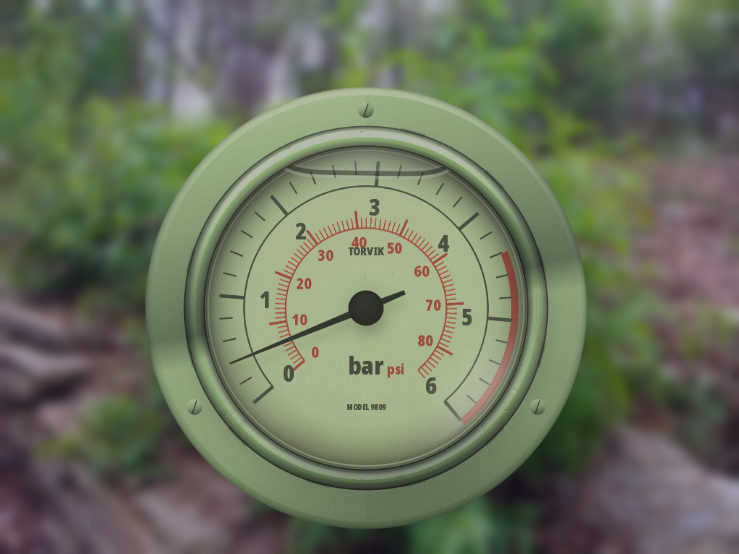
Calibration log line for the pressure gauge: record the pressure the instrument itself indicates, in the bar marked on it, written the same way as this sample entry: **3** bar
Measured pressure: **0.4** bar
